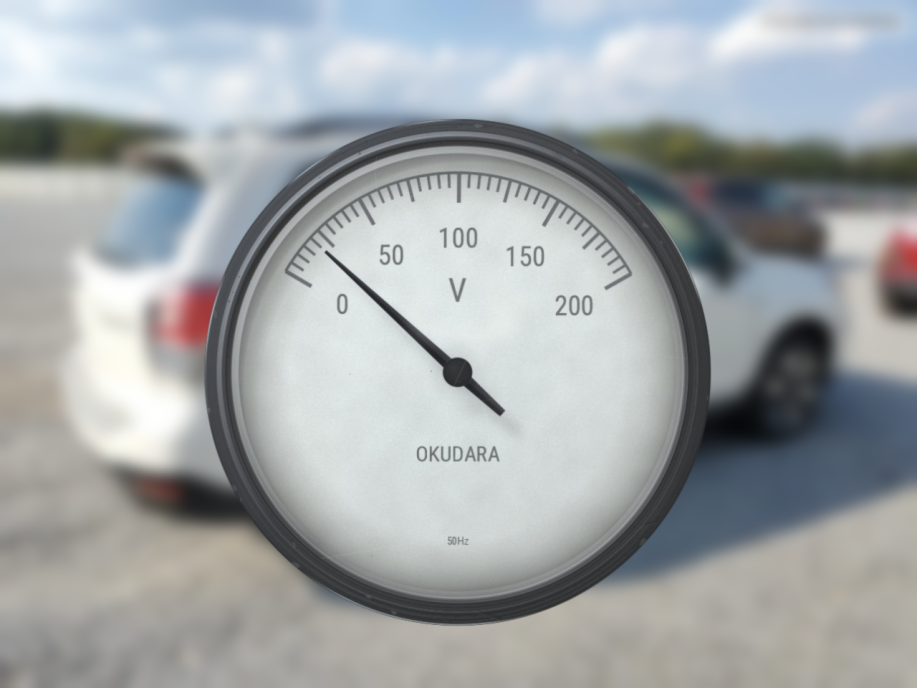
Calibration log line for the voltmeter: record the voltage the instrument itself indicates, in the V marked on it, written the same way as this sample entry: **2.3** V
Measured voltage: **20** V
